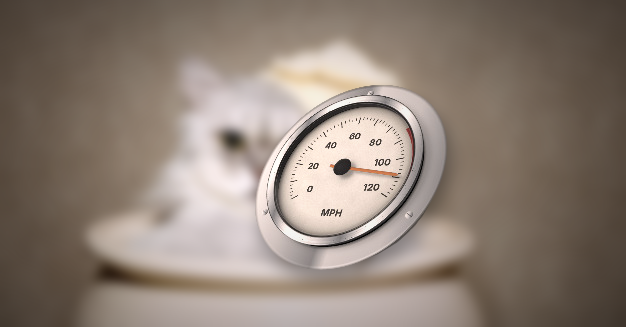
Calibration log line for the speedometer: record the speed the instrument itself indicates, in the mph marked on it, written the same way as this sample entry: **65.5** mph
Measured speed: **110** mph
